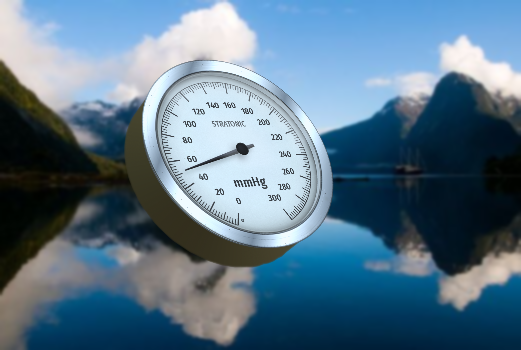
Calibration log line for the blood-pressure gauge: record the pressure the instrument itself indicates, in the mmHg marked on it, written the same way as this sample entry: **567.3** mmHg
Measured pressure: **50** mmHg
